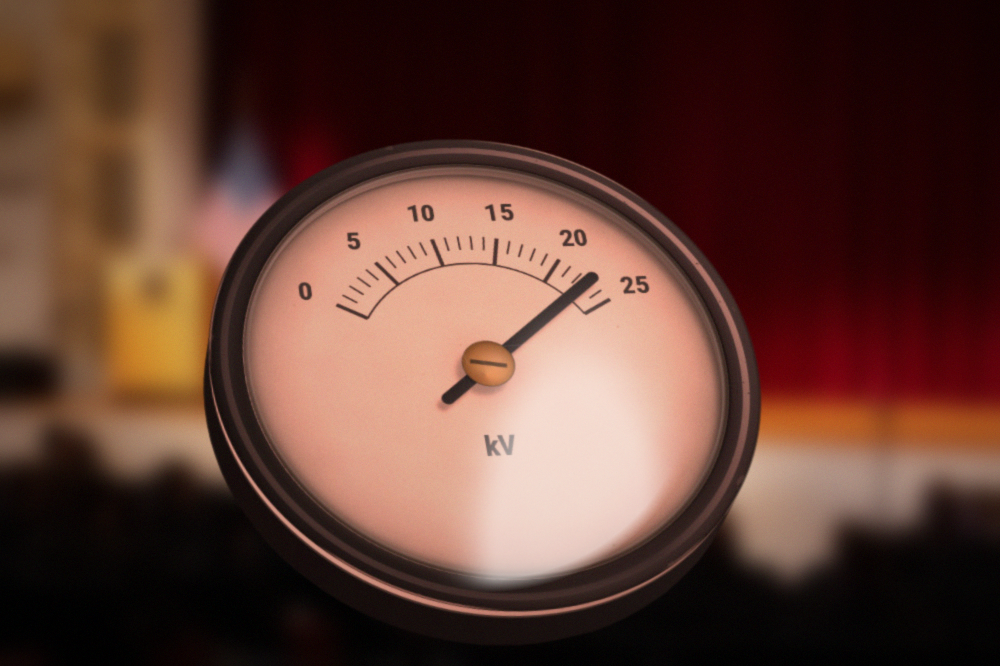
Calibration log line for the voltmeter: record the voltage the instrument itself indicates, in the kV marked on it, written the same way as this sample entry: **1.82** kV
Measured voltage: **23** kV
